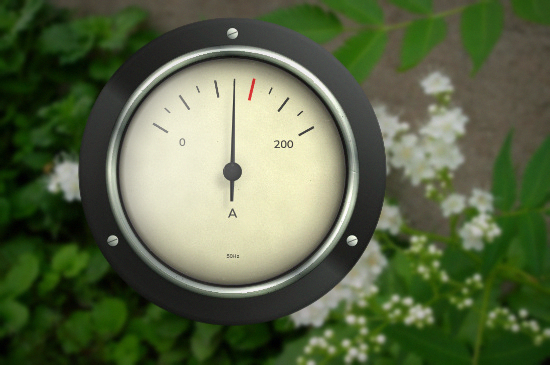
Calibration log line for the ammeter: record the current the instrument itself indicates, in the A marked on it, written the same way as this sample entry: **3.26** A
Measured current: **100** A
